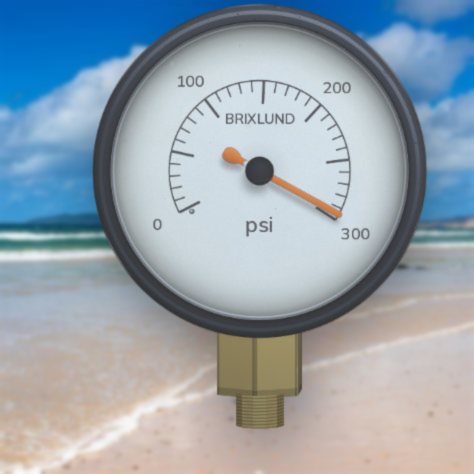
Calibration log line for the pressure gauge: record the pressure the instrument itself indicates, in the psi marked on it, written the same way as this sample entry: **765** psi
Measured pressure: **295** psi
